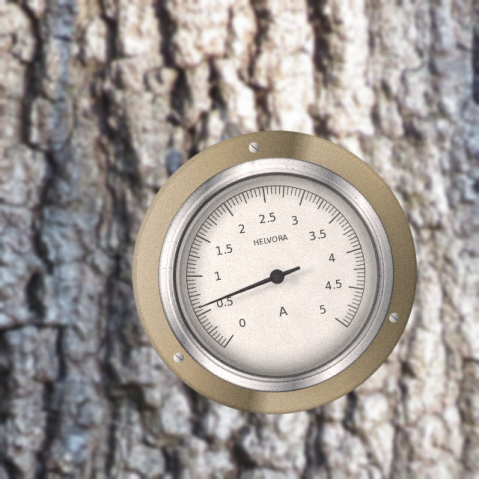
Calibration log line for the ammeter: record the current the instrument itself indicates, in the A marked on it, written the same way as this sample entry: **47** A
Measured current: **0.6** A
